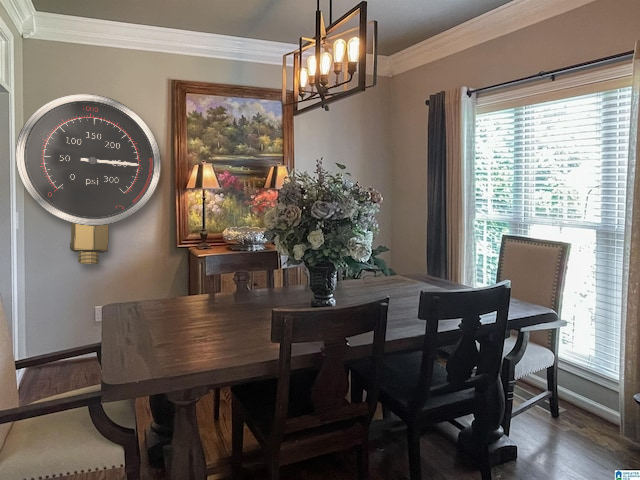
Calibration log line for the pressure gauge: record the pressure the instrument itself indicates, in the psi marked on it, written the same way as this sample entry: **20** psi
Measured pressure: **250** psi
